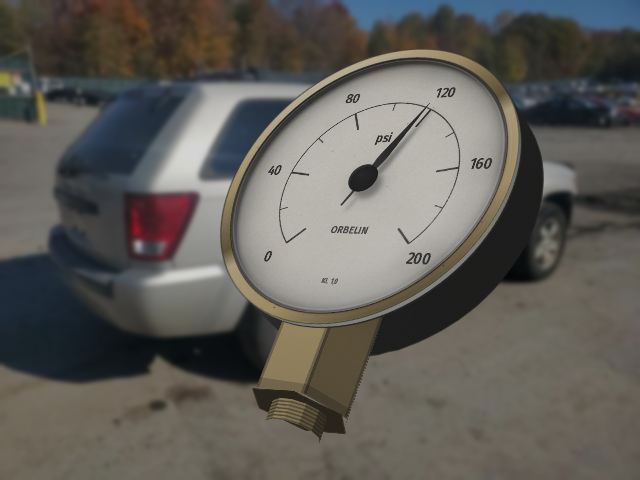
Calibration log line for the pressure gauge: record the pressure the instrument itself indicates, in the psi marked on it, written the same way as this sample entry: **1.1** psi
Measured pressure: **120** psi
